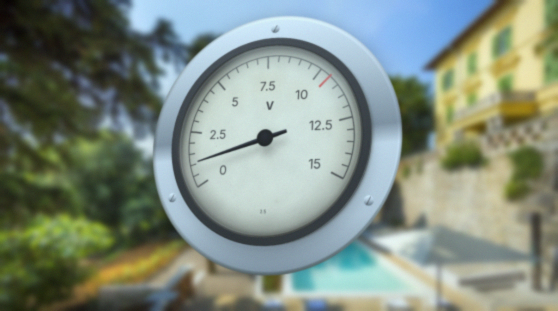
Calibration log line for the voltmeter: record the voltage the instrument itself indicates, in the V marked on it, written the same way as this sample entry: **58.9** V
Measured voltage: **1** V
